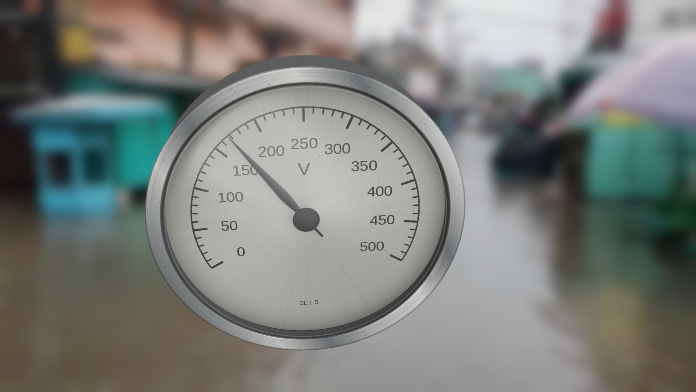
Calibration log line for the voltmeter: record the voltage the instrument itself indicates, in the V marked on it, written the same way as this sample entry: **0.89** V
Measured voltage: **170** V
